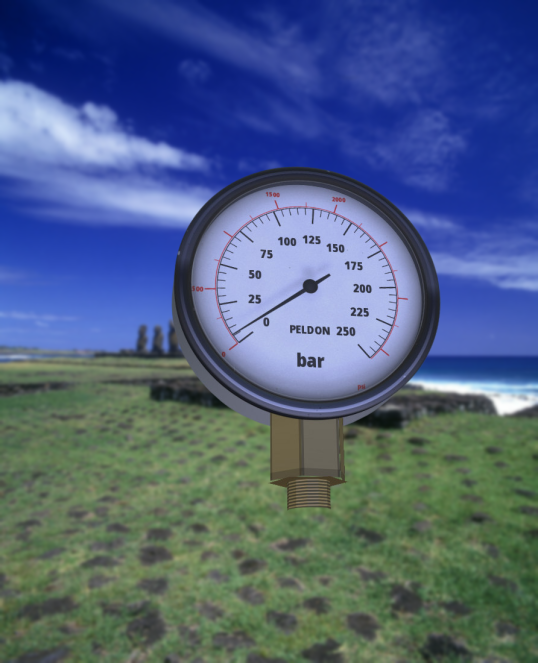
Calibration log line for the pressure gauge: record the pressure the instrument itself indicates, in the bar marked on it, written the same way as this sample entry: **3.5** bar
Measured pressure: **5** bar
